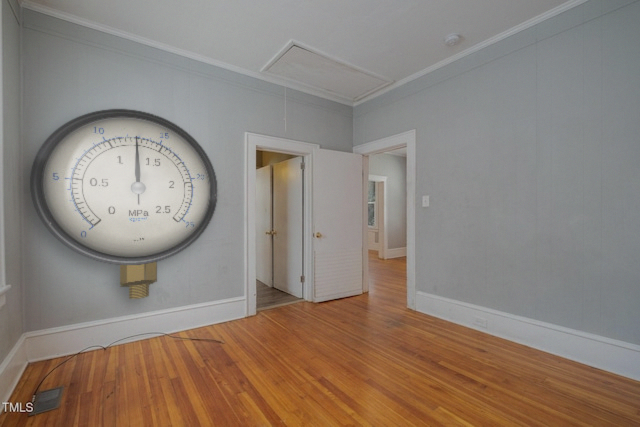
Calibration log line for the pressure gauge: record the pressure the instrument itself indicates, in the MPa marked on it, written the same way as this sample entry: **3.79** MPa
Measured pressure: **1.25** MPa
